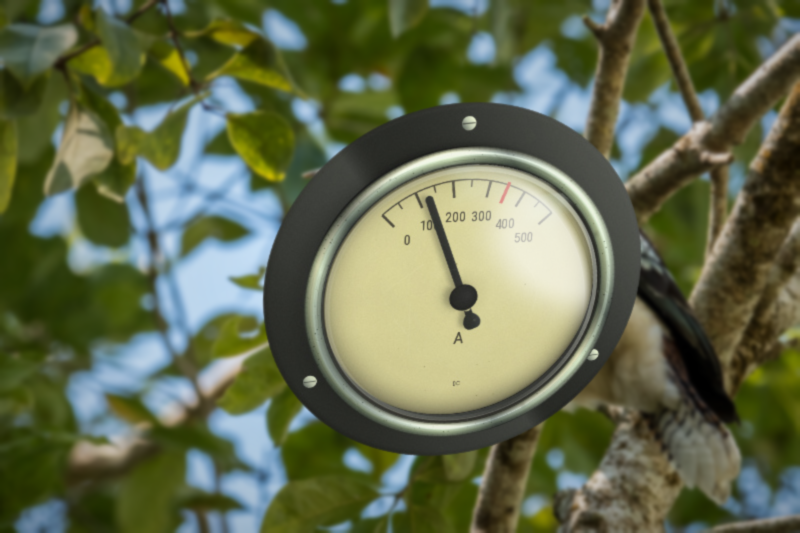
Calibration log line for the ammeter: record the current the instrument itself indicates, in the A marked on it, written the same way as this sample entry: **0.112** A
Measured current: **125** A
